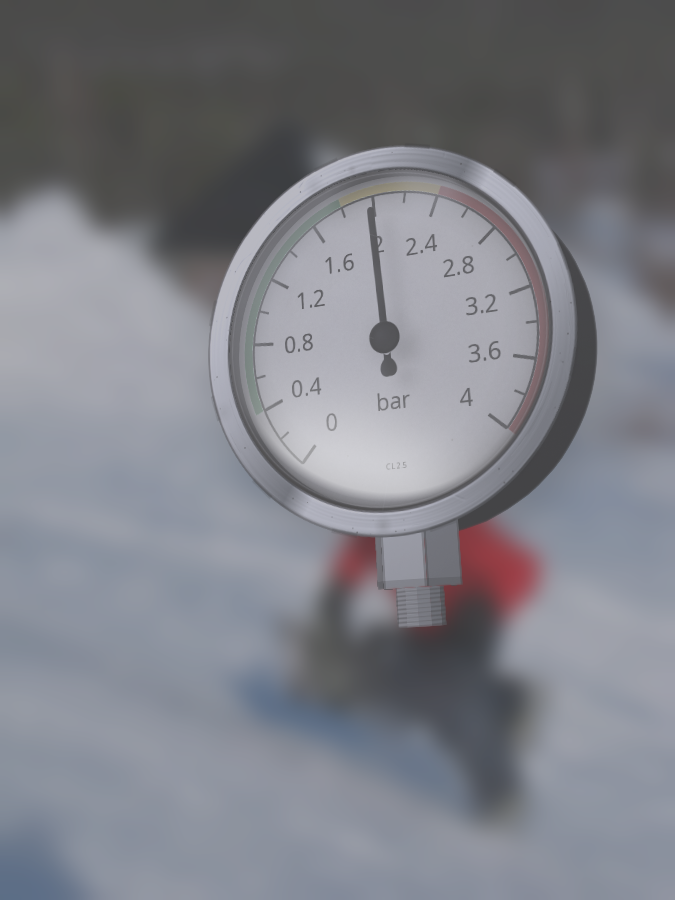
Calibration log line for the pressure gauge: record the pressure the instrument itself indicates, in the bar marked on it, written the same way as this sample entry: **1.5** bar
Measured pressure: **2** bar
